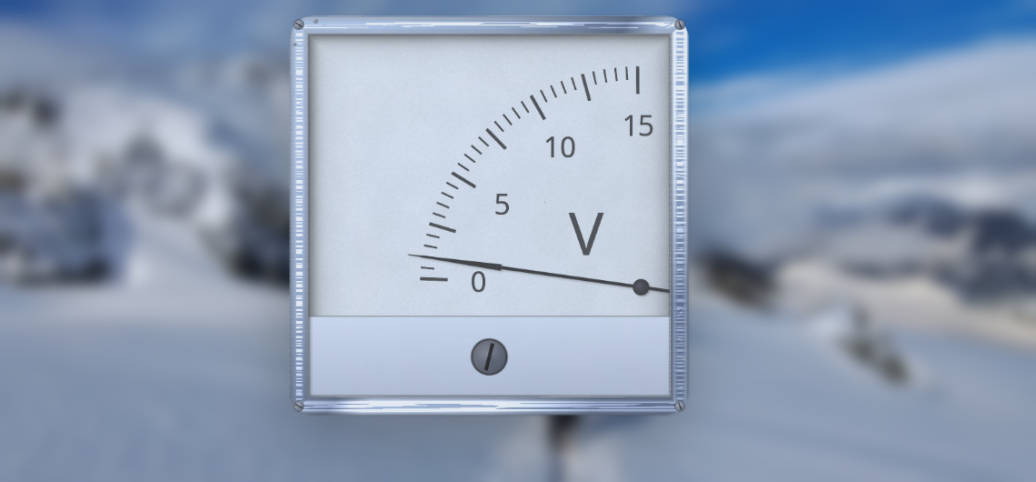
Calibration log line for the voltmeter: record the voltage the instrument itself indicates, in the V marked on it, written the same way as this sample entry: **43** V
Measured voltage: **1** V
